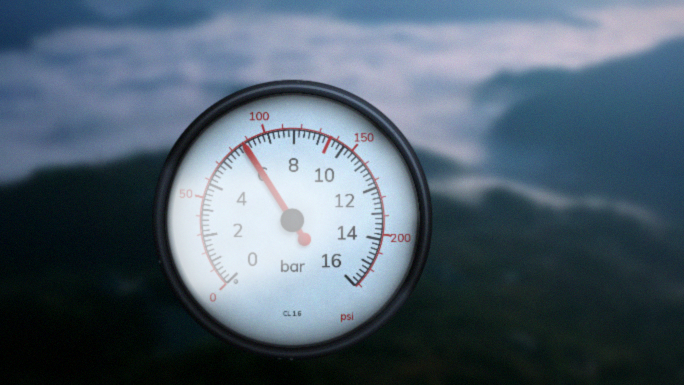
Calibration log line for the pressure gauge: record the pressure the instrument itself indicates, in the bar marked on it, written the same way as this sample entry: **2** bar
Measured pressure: **6** bar
